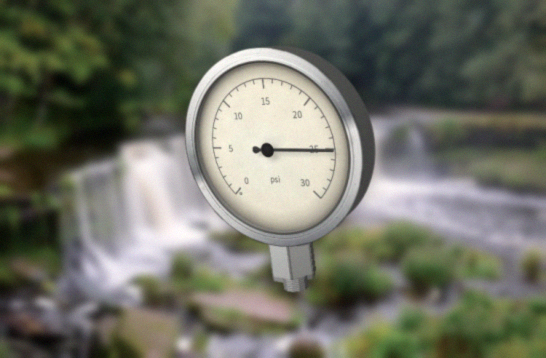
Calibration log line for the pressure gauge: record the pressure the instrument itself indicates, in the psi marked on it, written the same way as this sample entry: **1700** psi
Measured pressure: **25** psi
